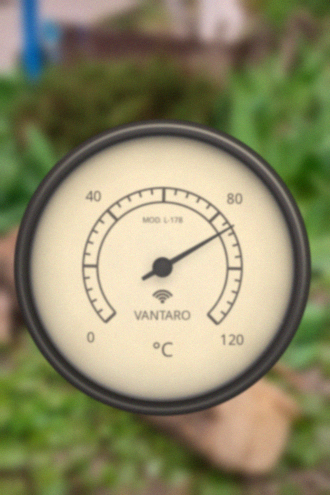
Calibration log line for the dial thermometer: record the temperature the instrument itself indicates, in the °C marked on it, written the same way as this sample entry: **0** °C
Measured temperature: **86** °C
